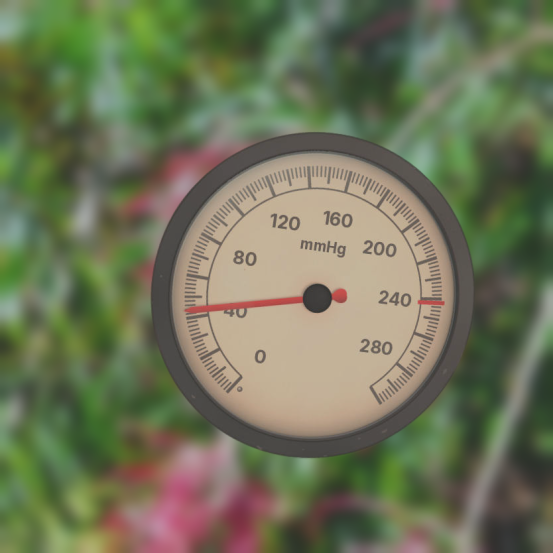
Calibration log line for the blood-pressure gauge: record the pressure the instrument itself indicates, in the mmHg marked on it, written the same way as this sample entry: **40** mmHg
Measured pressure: **44** mmHg
